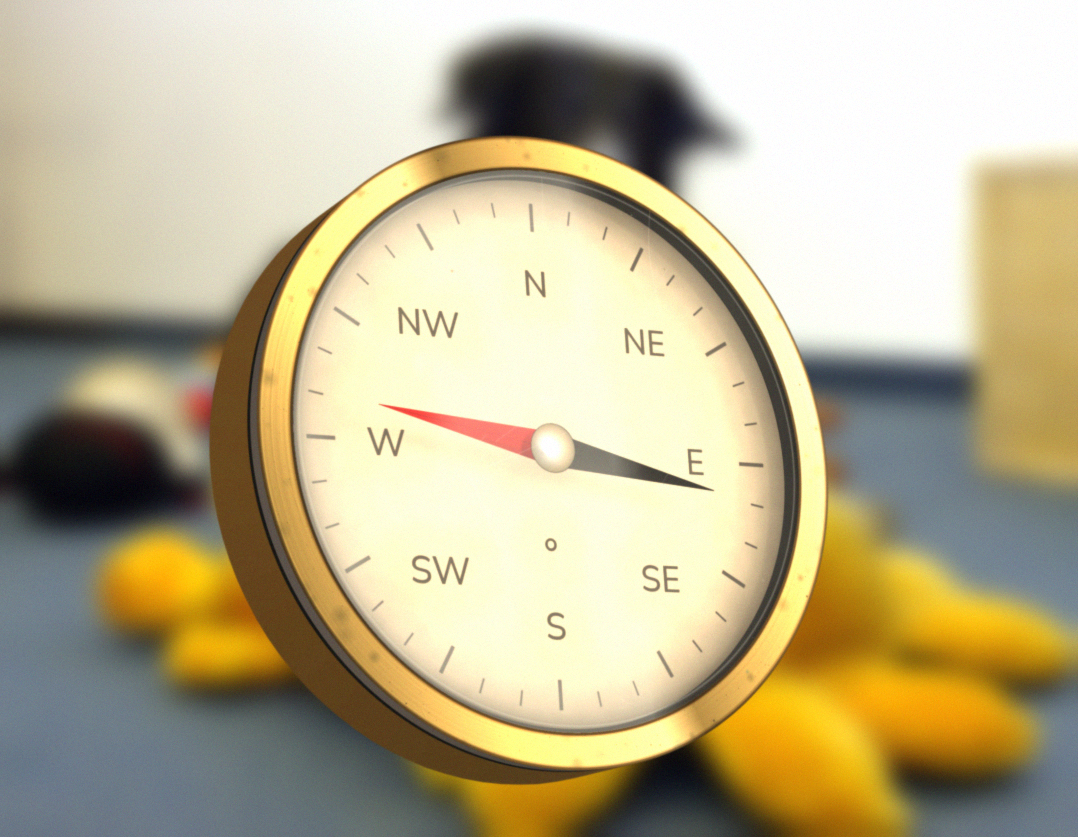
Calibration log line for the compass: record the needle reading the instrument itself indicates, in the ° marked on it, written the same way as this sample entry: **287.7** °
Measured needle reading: **280** °
